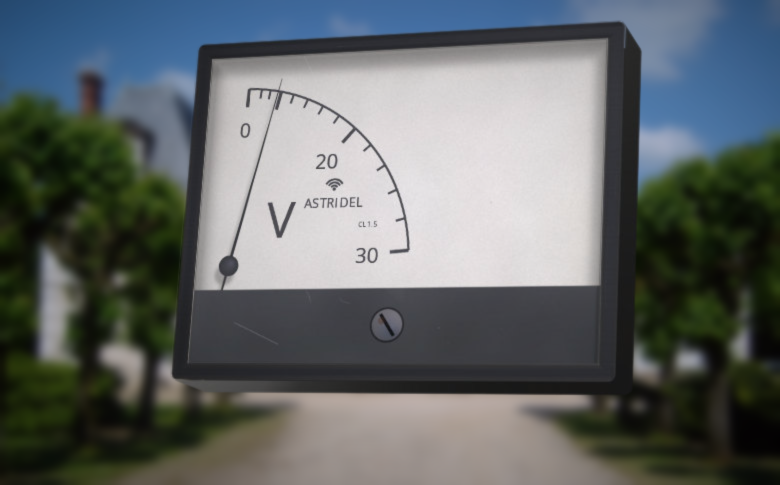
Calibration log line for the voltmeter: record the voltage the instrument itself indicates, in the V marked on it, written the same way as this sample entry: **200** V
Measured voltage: **10** V
